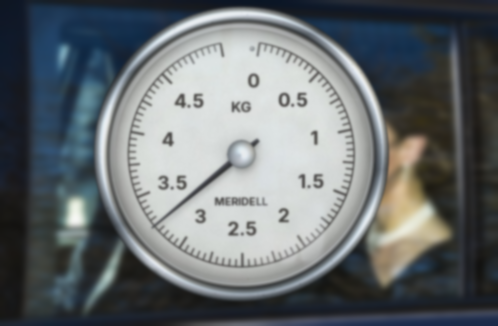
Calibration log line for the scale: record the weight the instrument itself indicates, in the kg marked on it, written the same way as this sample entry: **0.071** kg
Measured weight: **3.25** kg
